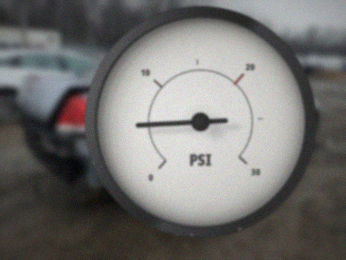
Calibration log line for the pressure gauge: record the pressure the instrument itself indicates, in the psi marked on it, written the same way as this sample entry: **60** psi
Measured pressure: **5** psi
